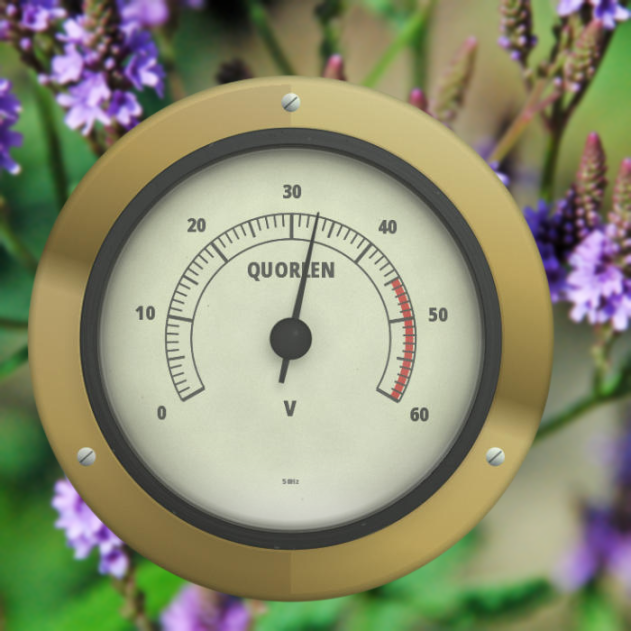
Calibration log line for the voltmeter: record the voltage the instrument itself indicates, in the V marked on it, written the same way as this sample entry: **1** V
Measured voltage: **33** V
